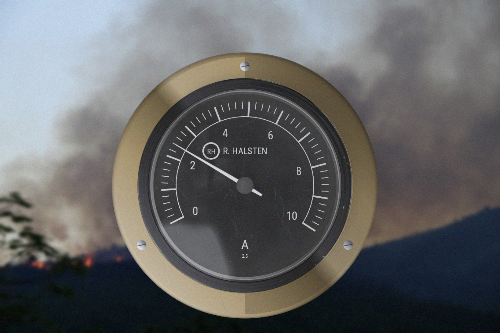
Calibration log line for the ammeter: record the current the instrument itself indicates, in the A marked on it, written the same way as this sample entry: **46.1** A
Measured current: **2.4** A
